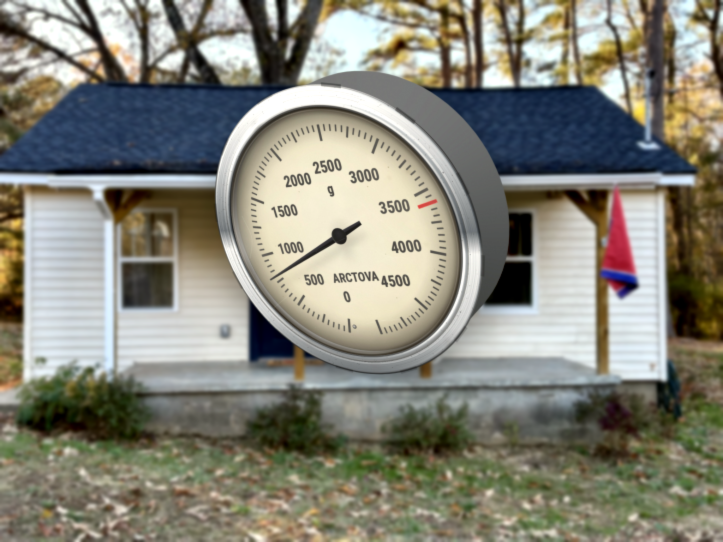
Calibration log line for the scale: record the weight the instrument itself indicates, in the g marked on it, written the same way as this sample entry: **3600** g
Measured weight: **800** g
